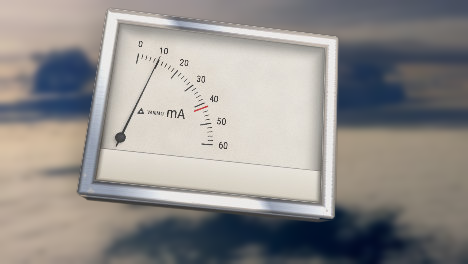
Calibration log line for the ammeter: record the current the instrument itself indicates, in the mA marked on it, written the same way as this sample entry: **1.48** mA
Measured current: **10** mA
